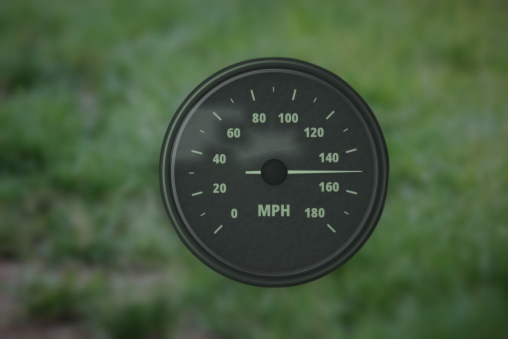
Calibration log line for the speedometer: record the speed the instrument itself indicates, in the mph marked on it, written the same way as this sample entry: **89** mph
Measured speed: **150** mph
